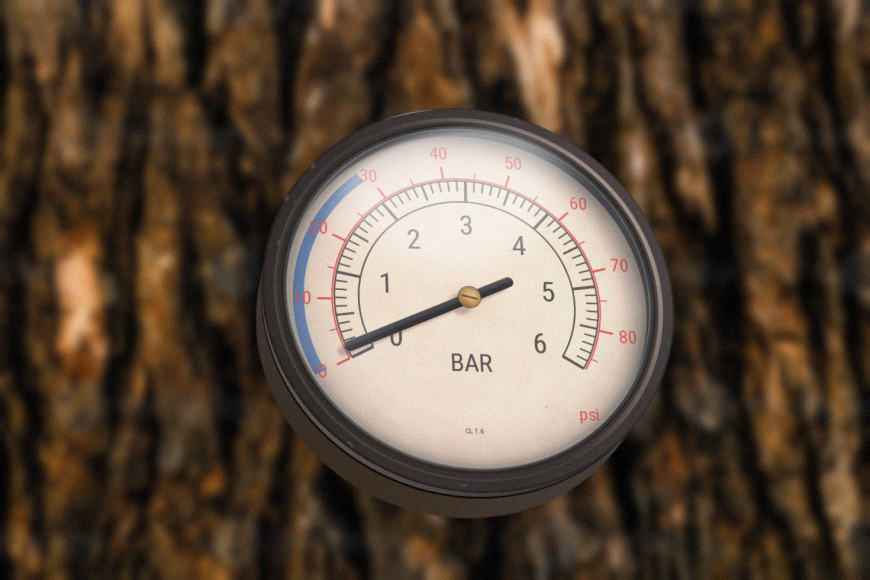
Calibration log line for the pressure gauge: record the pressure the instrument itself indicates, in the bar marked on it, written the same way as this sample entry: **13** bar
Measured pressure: **0.1** bar
